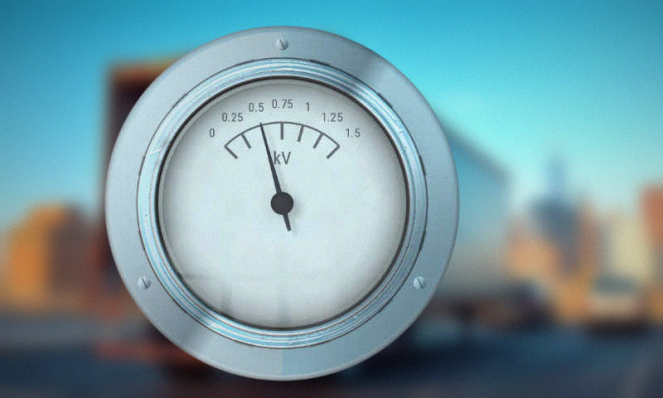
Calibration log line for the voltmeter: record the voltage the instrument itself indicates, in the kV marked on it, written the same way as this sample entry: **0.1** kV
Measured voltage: **0.5** kV
